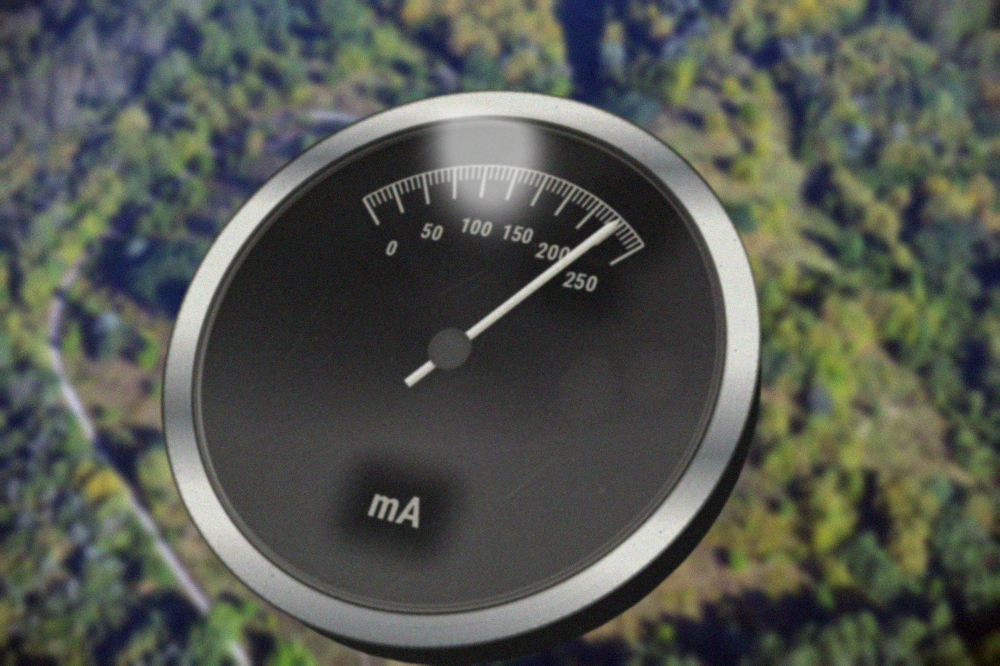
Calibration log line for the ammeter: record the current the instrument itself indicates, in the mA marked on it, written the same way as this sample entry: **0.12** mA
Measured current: **225** mA
